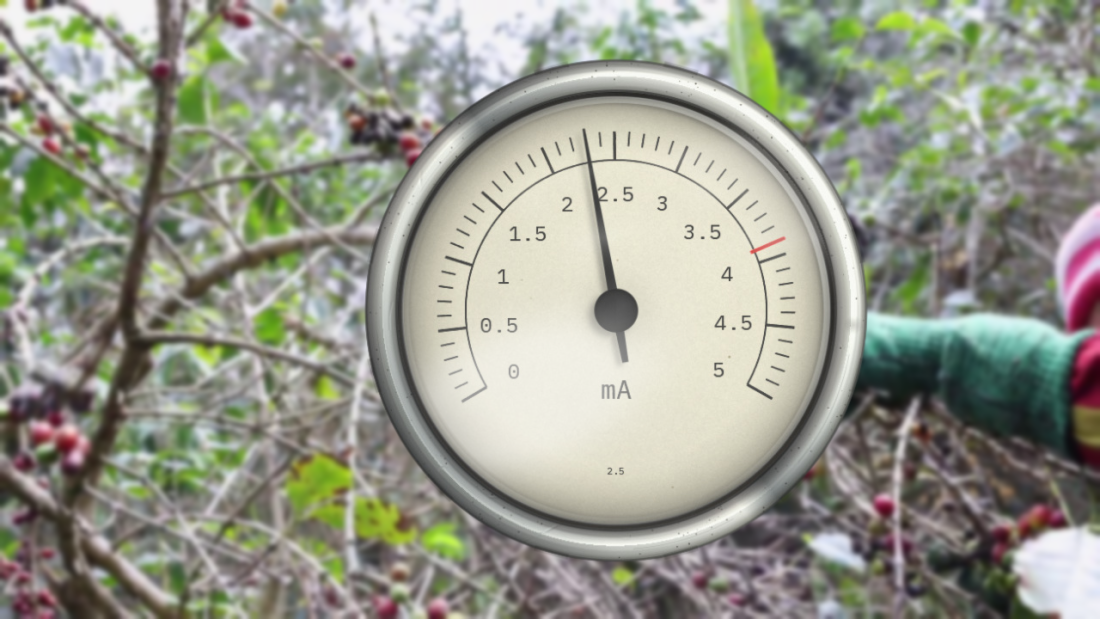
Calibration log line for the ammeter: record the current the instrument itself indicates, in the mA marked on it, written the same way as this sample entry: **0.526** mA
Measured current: **2.3** mA
